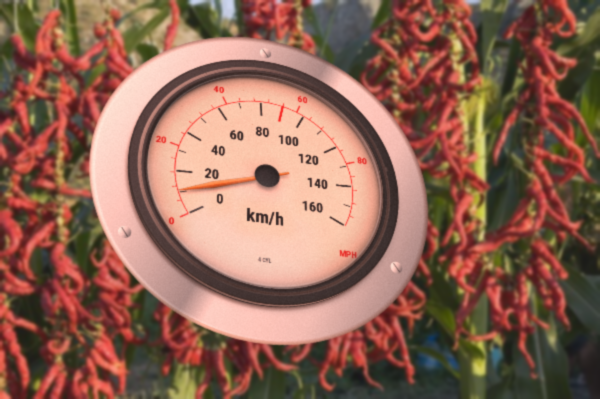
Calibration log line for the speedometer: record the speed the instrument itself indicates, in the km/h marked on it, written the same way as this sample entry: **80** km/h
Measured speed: **10** km/h
